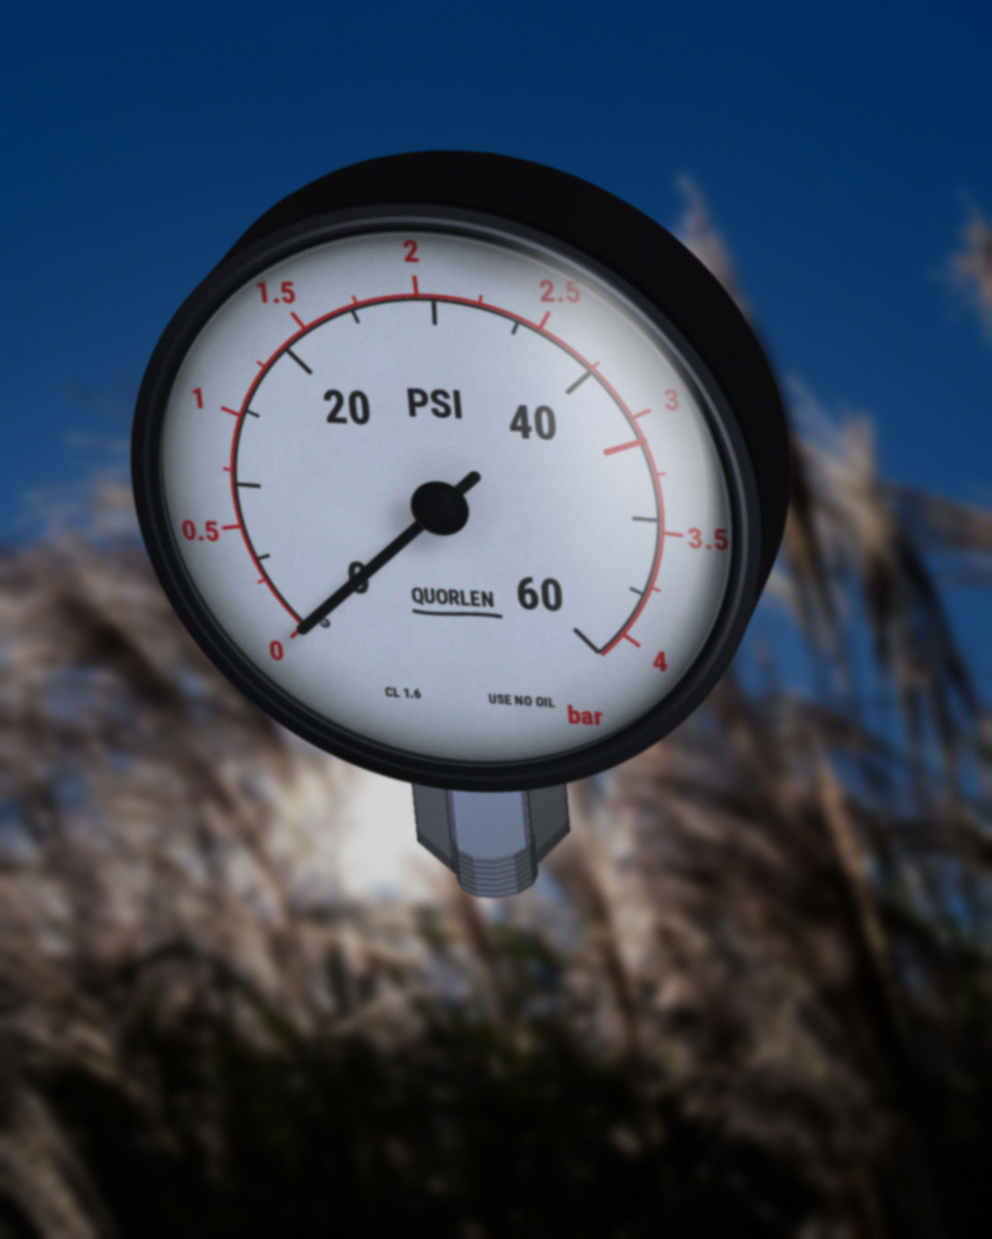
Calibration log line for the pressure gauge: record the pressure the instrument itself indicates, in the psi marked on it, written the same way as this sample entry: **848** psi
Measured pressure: **0** psi
